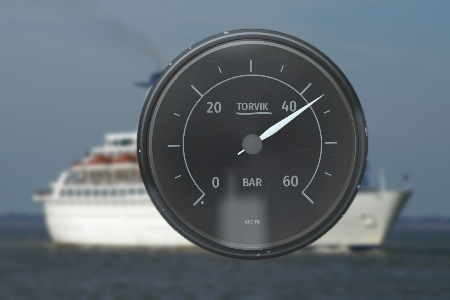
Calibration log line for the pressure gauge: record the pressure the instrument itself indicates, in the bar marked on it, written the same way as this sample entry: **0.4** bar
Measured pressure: **42.5** bar
